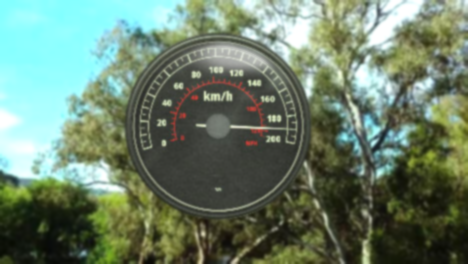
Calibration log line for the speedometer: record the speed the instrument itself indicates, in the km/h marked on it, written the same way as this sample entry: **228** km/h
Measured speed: **190** km/h
